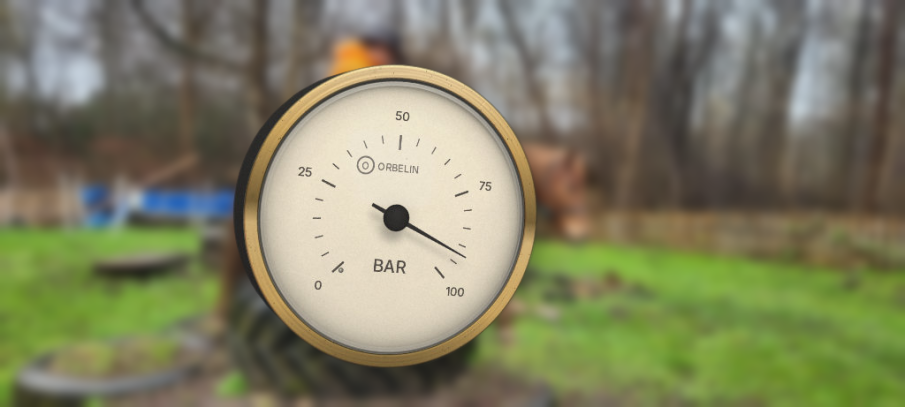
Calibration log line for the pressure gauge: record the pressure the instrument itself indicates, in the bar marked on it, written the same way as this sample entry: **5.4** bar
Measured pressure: **92.5** bar
